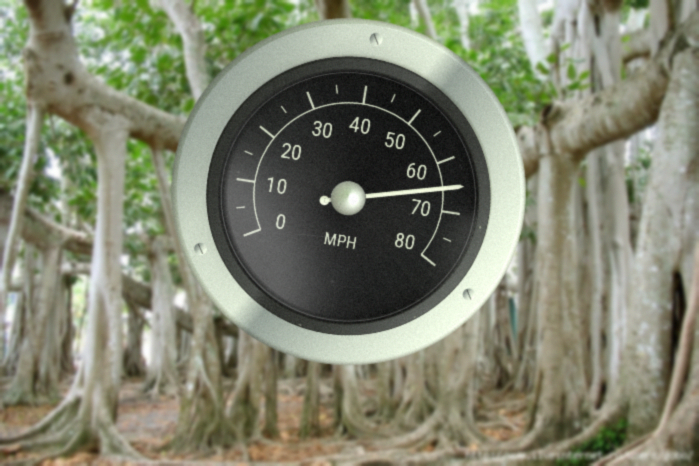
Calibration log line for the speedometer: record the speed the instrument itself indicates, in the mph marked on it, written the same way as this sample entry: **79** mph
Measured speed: **65** mph
